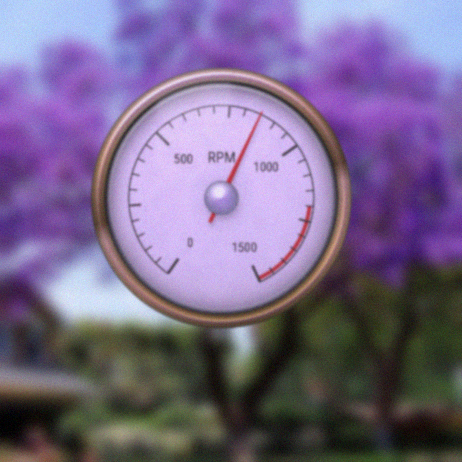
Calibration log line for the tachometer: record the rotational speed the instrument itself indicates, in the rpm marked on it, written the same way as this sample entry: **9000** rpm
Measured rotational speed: **850** rpm
